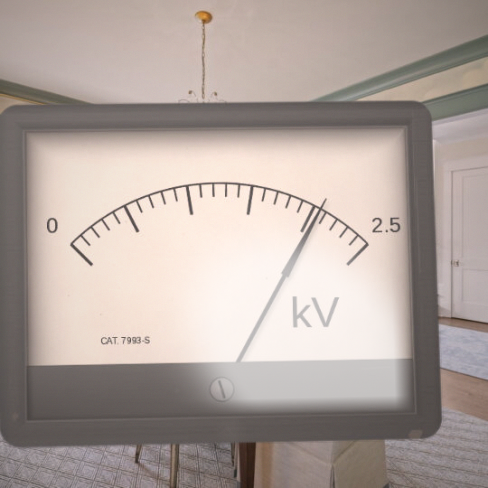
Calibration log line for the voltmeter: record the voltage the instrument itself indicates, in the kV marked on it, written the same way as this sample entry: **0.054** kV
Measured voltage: **2.05** kV
